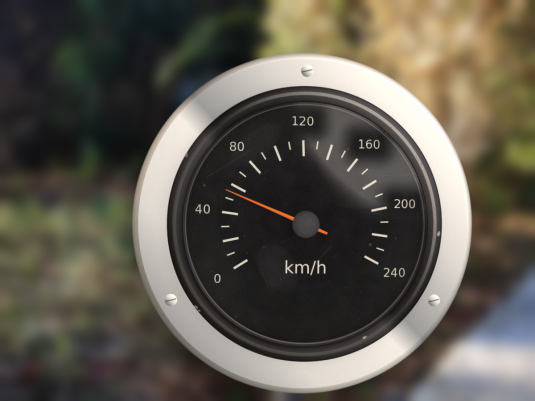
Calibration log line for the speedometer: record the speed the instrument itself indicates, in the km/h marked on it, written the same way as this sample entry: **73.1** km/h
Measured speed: **55** km/h
